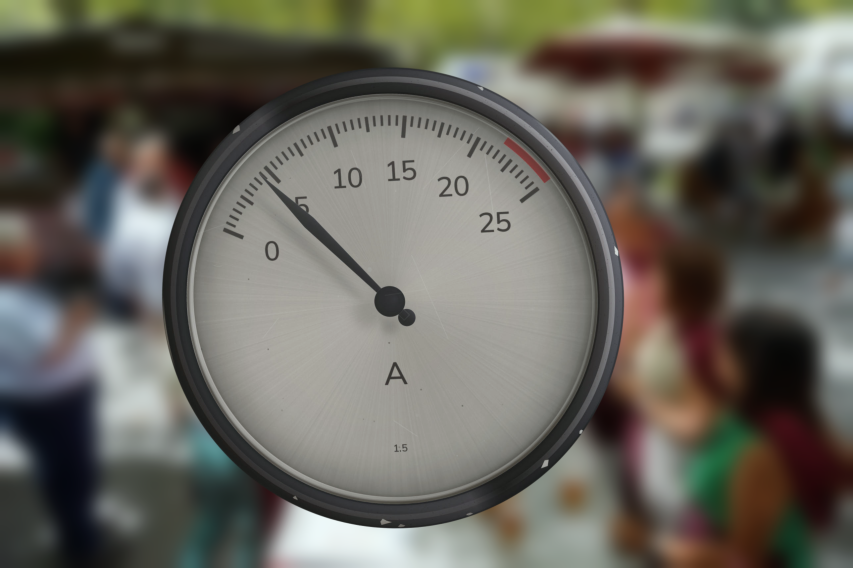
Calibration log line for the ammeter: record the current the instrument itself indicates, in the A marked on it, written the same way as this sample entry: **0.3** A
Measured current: **4.5** A
